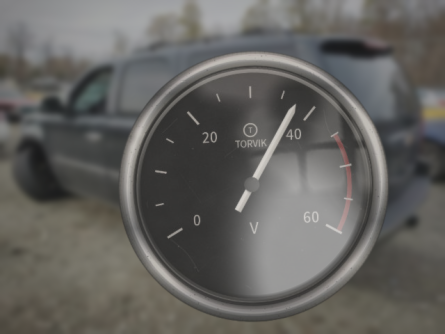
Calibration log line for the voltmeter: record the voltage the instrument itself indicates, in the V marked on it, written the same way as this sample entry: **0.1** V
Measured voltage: **37.5** V
